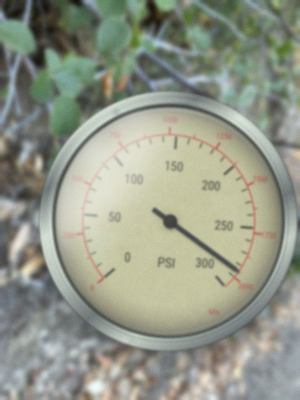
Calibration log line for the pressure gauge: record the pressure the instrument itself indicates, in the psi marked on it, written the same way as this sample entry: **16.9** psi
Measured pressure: **285** psi
